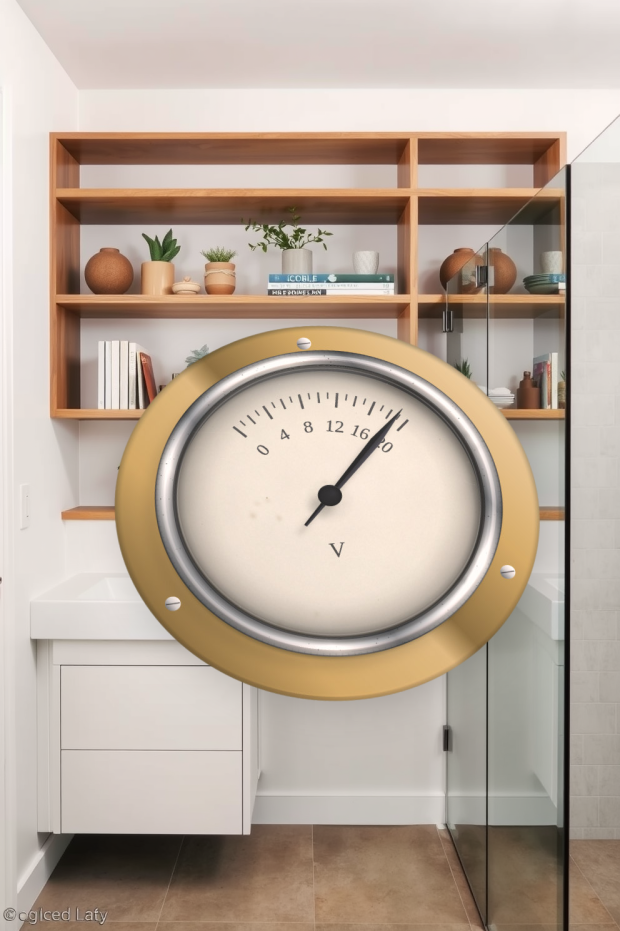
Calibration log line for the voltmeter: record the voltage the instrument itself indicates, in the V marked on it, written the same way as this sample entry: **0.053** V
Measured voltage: **19** V
